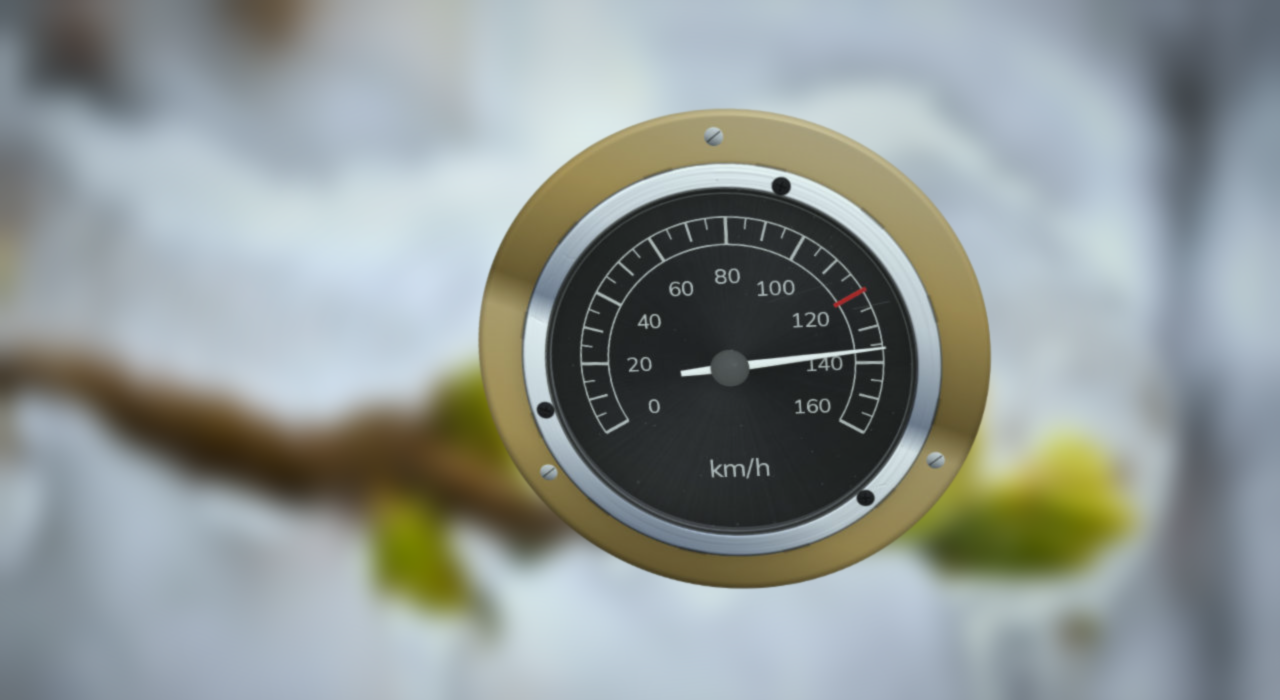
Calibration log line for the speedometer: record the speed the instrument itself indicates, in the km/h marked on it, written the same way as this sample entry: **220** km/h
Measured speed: **135** km/h
